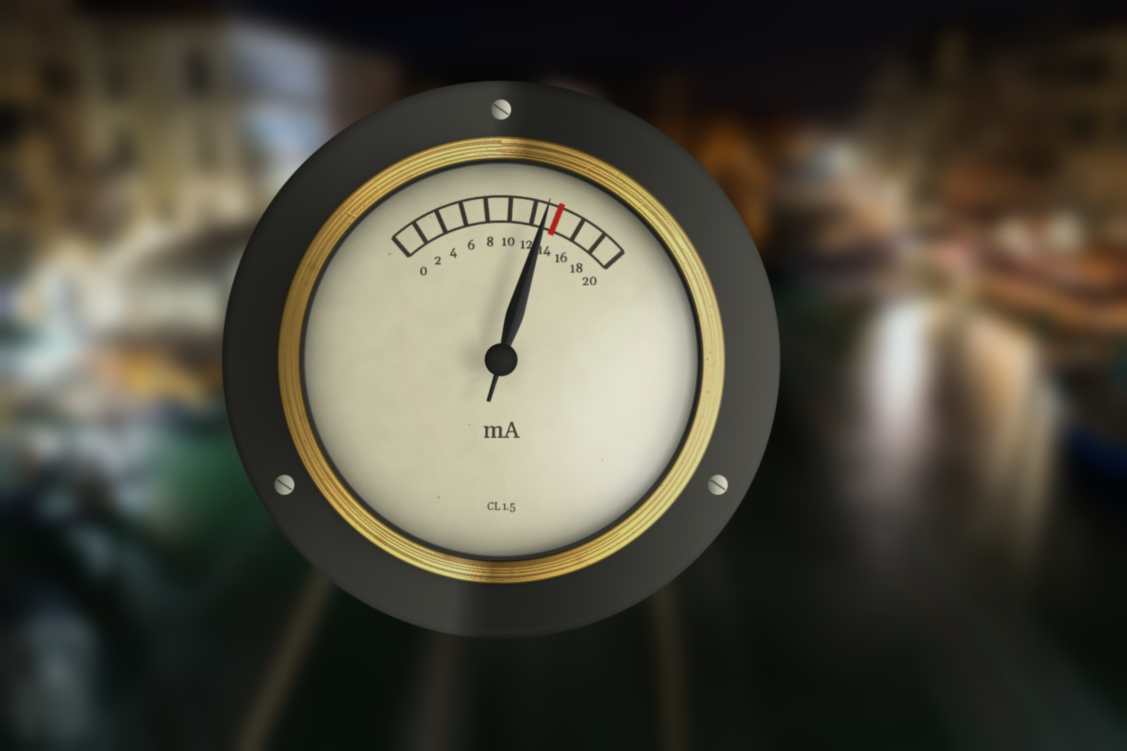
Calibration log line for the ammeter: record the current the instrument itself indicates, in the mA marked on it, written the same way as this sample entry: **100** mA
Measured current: **13** mA
